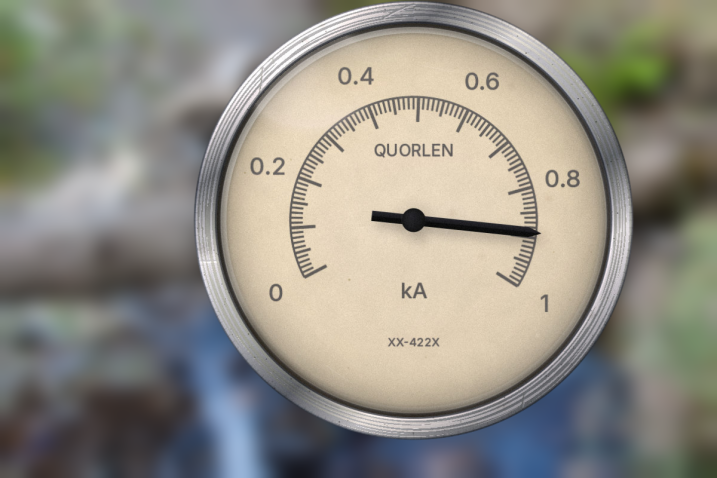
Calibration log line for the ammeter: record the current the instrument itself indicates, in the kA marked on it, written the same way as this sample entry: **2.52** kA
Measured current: **0.89** kA
